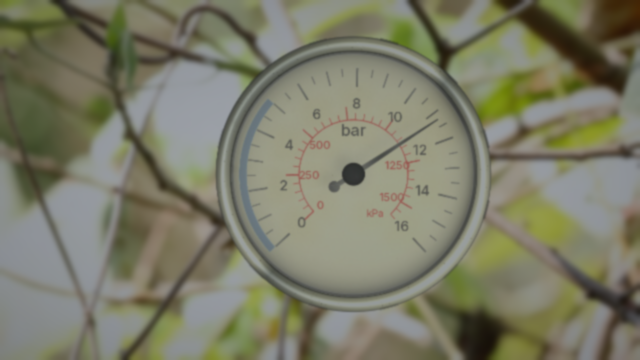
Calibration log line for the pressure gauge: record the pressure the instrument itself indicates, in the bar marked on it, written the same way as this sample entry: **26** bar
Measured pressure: **11.25** bar
